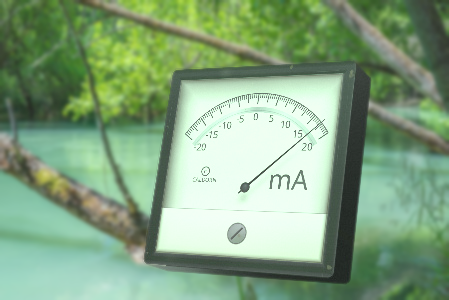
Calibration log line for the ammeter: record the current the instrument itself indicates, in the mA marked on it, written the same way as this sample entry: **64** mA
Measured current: **17.5** mA
